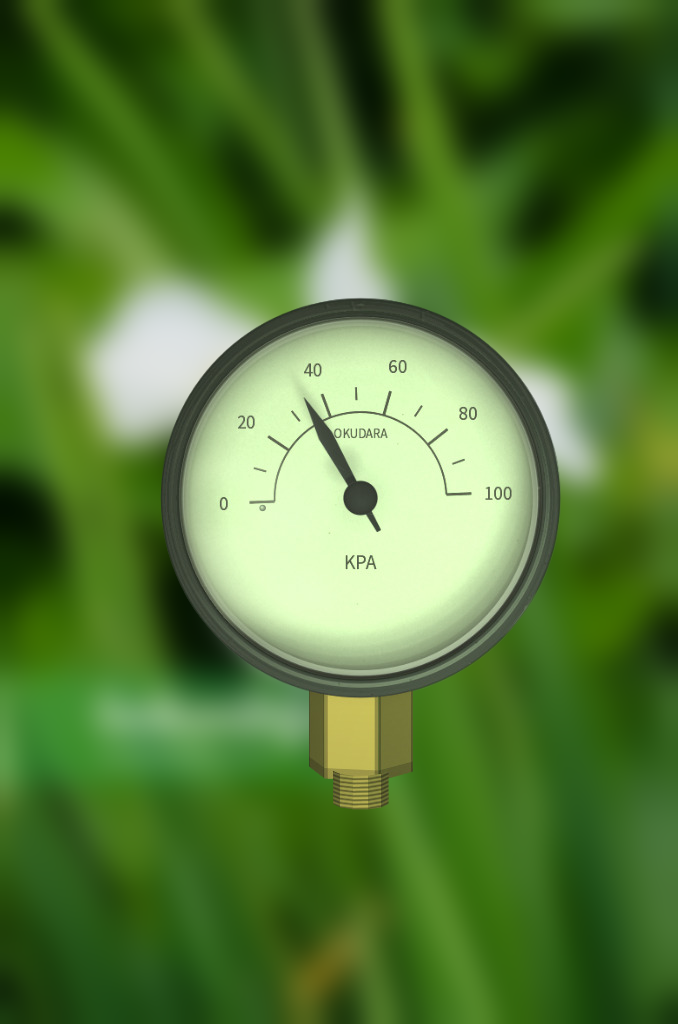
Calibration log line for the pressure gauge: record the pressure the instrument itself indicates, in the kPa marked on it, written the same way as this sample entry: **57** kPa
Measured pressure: **35** kPa
